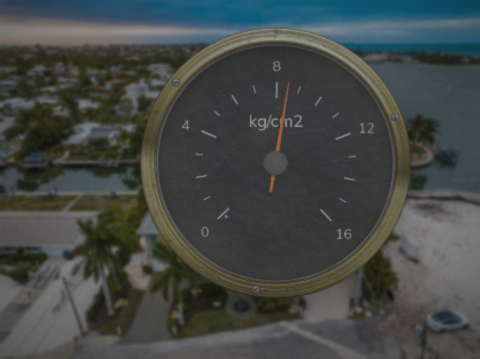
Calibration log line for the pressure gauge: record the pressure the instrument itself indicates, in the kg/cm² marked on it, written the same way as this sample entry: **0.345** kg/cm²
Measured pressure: **8.5** kg/cm²
